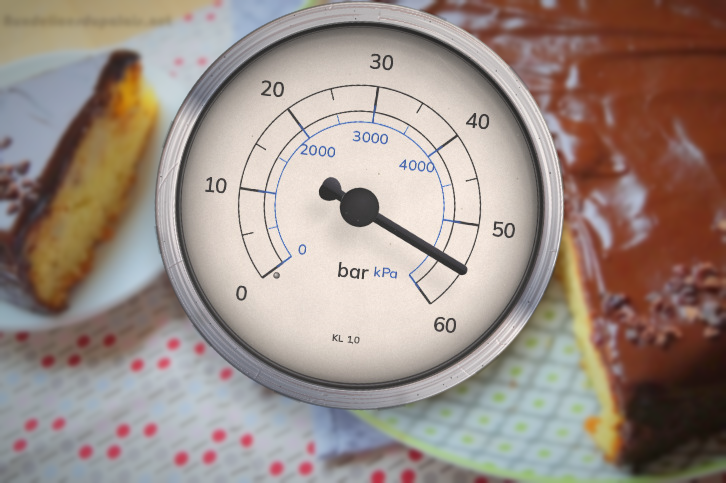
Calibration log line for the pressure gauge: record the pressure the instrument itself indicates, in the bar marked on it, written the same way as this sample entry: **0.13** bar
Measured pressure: **55** bar
